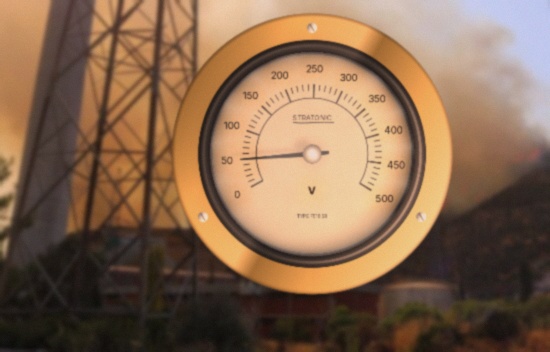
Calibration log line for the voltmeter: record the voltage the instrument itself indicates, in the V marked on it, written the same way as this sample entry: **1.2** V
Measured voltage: **50** V
